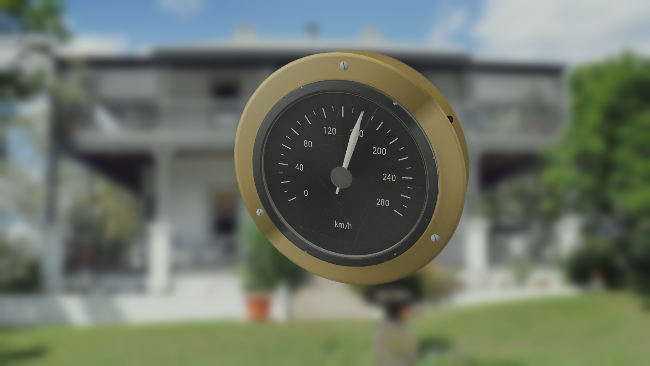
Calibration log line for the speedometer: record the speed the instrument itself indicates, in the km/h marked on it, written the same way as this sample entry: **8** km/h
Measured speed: **160** km/h
